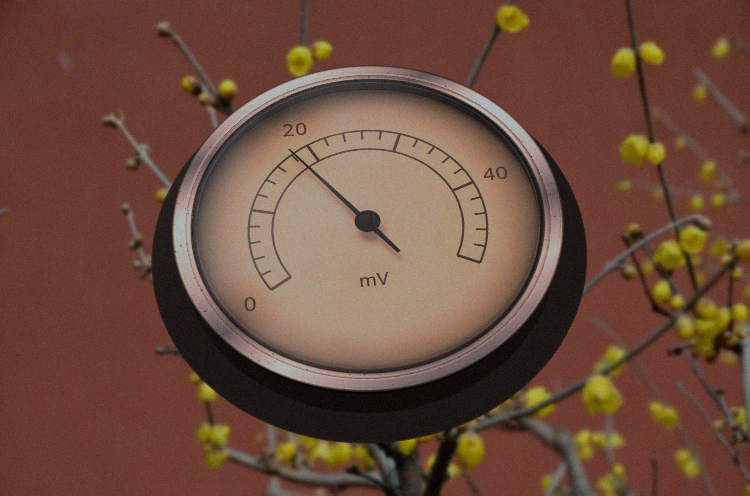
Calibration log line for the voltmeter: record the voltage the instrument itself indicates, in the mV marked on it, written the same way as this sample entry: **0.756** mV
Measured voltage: **18** mV
